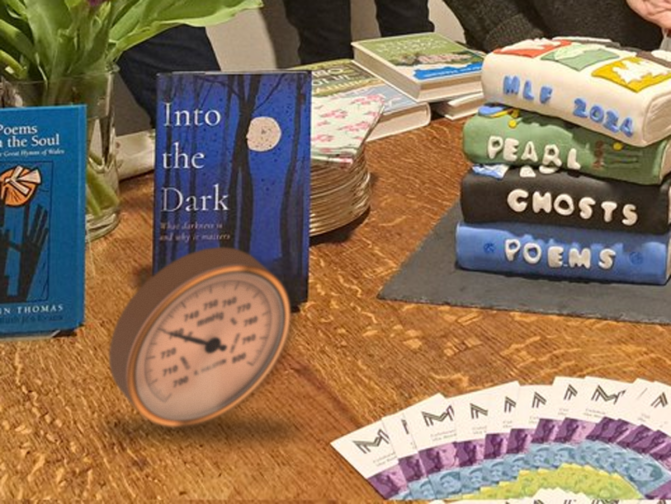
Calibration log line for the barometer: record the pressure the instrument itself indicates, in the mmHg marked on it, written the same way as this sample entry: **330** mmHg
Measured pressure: **730** mmHg
